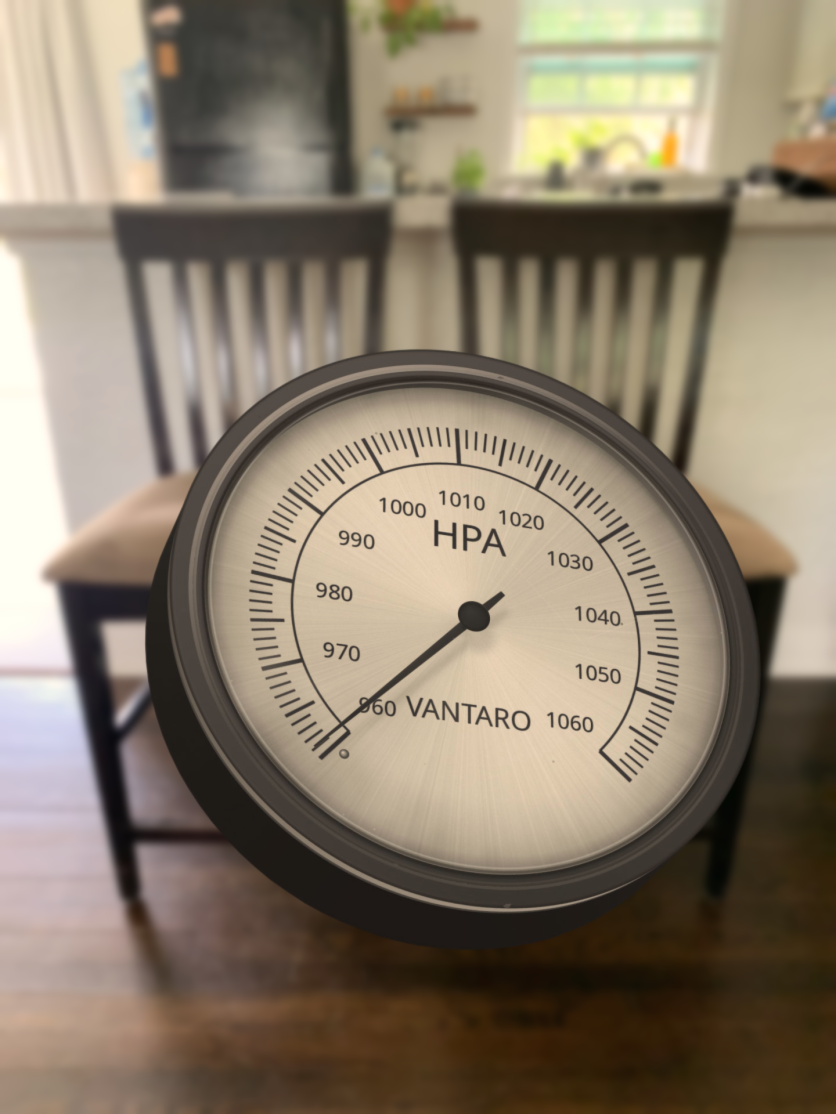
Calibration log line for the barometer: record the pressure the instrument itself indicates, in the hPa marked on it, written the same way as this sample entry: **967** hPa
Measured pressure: **961** hPa
